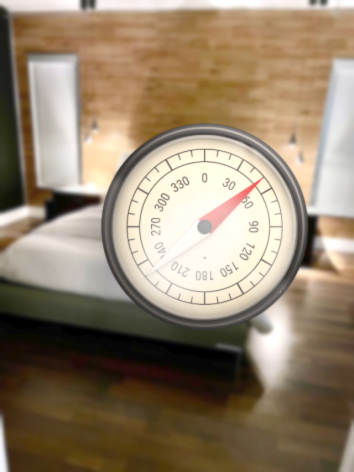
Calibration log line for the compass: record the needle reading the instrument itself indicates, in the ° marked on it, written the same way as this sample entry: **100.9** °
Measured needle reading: **50** °
